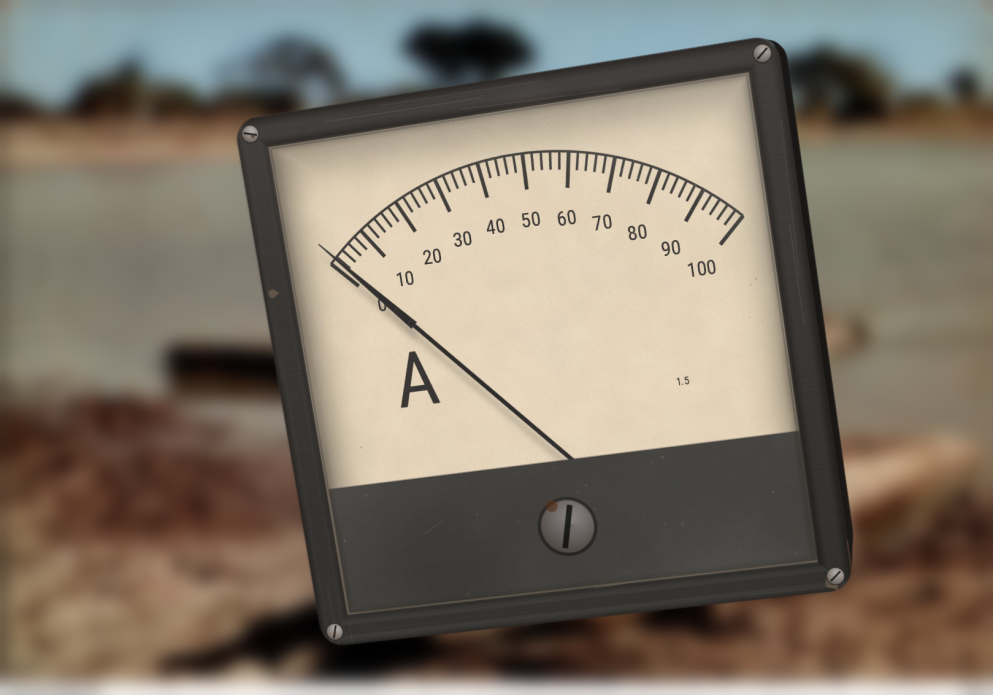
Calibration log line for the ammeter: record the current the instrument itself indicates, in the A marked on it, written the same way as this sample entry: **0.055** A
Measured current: **2** A
